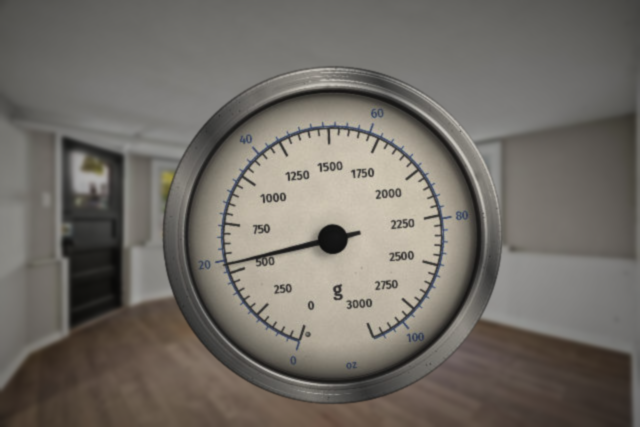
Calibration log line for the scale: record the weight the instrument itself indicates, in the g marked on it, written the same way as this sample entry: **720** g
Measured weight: **550** g
